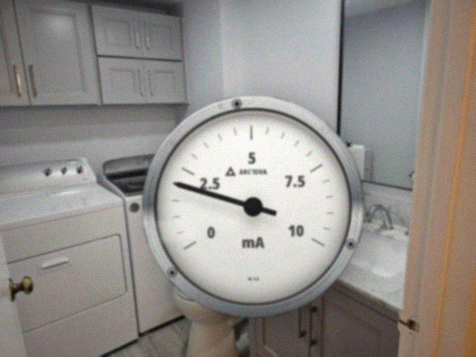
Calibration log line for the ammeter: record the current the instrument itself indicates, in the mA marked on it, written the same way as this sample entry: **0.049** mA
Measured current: **2** mA
